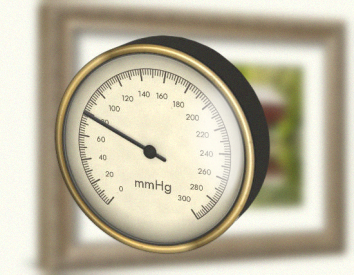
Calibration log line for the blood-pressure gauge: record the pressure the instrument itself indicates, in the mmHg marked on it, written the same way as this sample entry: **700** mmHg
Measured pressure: **80** mmHg
